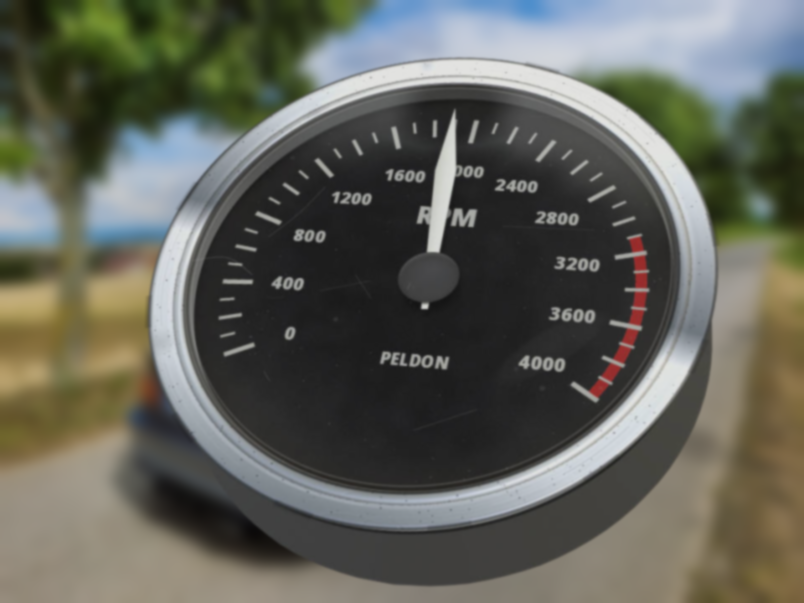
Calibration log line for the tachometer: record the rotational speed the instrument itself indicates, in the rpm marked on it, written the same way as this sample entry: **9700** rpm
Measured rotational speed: **1900** rpm
